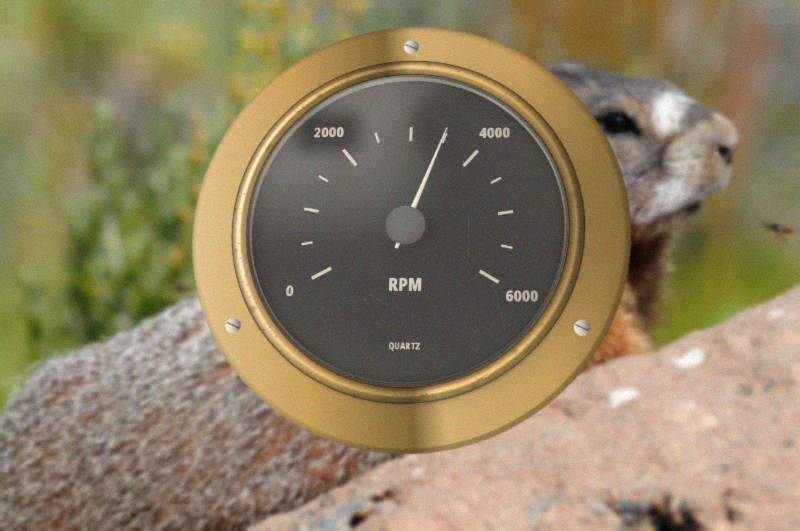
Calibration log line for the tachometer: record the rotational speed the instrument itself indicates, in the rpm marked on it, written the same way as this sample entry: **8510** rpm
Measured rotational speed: **3500** rpm
